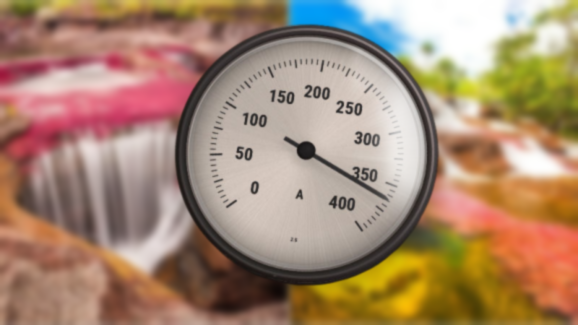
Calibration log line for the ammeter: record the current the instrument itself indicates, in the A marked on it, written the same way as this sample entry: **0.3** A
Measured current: **365** A
